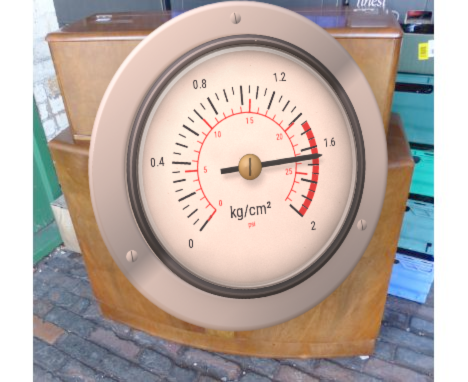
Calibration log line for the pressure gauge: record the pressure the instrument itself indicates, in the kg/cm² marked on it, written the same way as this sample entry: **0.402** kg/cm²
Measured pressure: **1.65** kg/cm²
